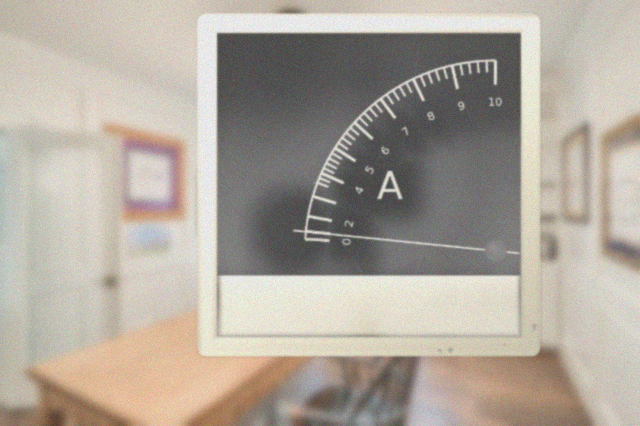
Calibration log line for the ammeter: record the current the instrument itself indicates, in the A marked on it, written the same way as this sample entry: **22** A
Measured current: **1** A
